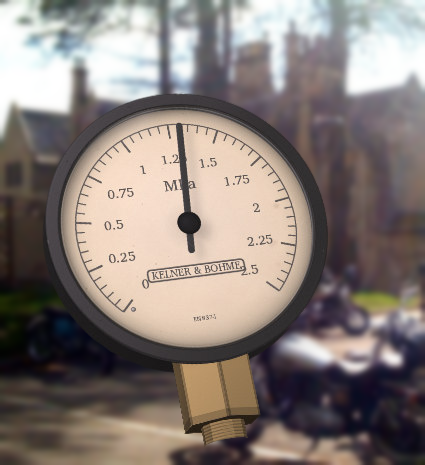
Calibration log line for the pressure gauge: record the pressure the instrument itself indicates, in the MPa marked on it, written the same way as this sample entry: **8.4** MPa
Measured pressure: **1.3** MPa
